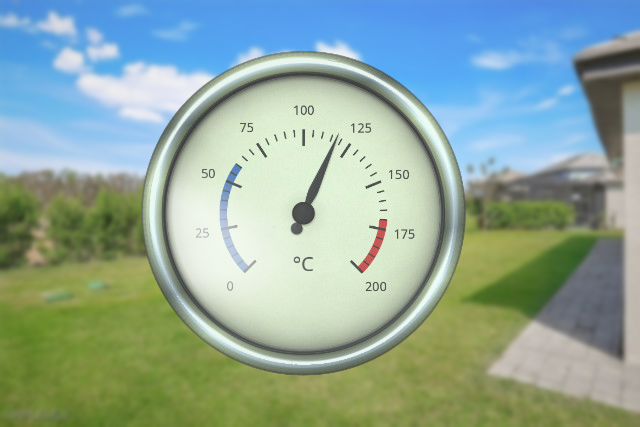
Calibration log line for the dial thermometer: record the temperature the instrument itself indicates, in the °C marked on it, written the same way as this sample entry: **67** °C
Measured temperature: **117.5** °C
